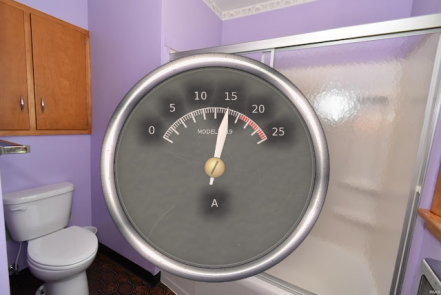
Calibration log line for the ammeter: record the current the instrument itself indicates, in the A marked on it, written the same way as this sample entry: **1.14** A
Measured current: **15** A
